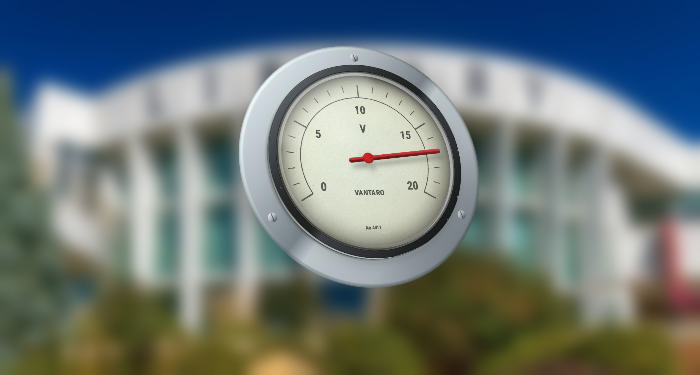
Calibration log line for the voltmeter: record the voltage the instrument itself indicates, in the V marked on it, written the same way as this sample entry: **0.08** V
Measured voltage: **17** V
